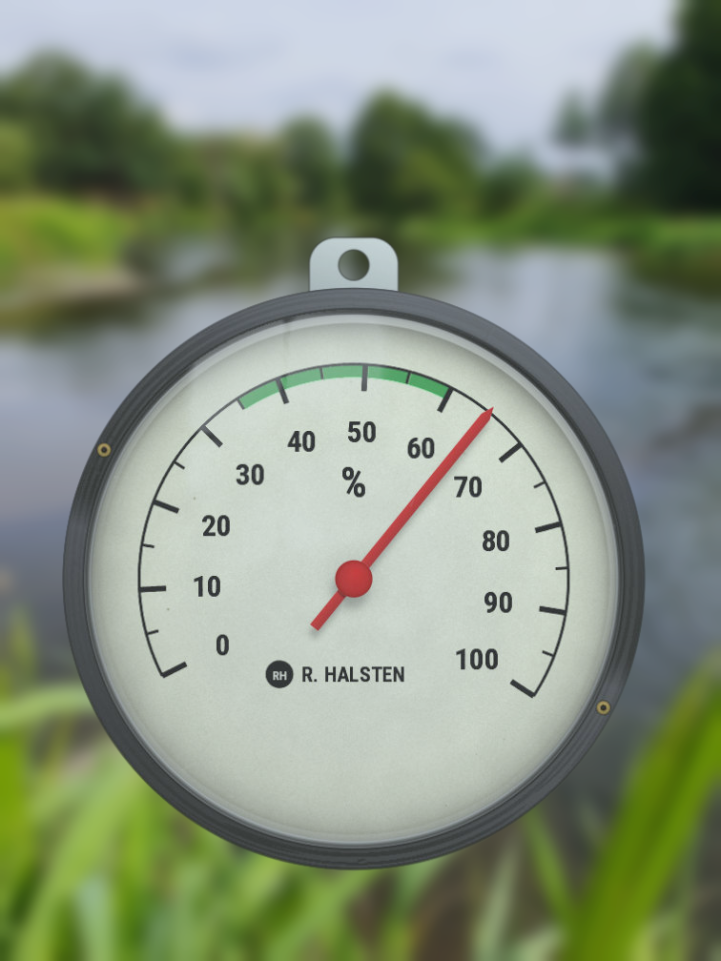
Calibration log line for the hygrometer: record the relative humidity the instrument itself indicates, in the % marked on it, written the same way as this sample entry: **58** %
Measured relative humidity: **65** %
